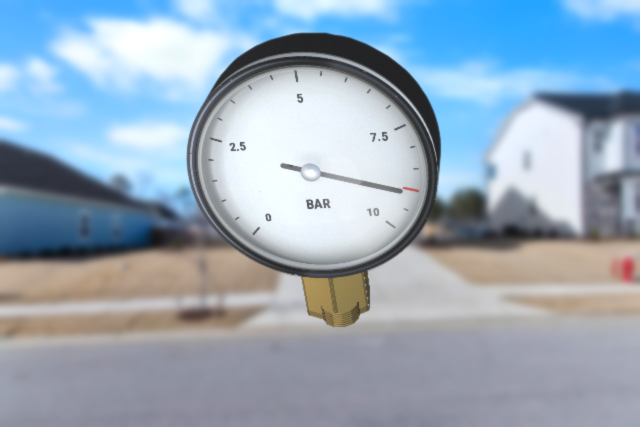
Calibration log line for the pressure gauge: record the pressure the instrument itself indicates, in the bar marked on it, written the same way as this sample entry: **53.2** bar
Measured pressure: **9** bar
